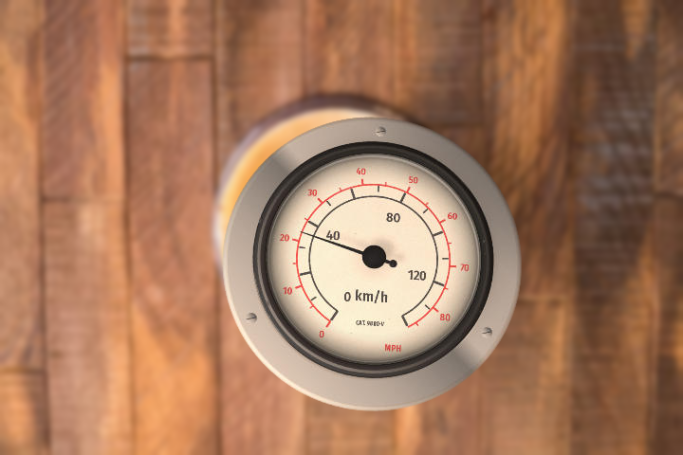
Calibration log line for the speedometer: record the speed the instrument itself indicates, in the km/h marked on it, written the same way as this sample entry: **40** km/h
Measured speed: **35** km/h
